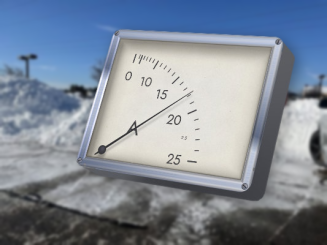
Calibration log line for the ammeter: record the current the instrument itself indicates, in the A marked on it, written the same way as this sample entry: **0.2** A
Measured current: **18** A
